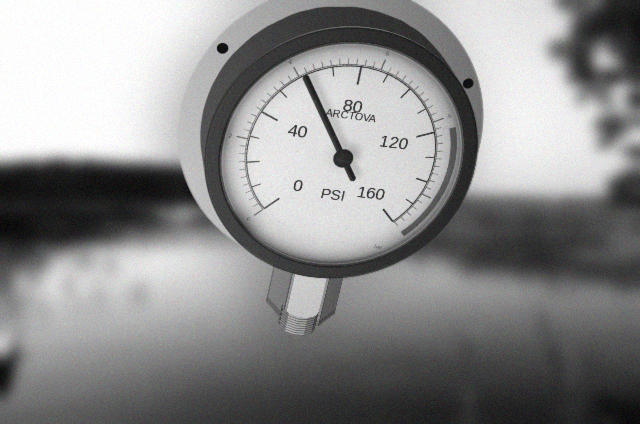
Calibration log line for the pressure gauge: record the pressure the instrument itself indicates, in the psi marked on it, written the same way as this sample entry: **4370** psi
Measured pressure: **60** psi
